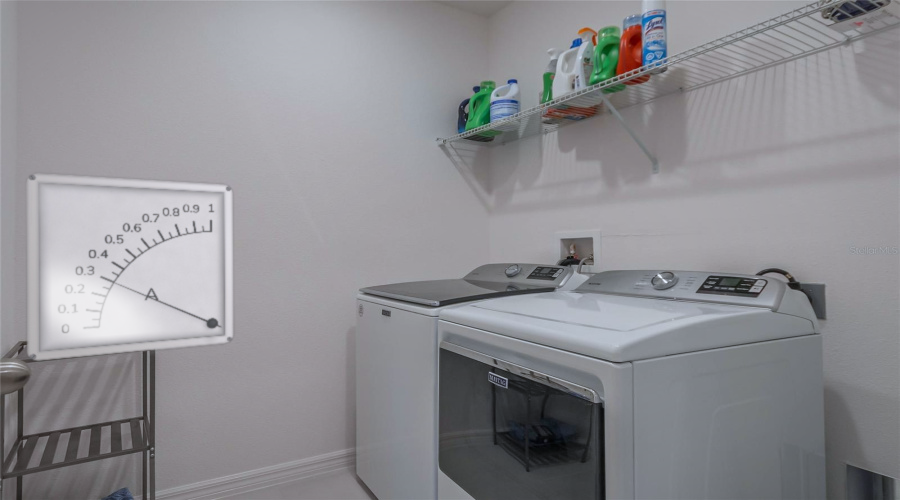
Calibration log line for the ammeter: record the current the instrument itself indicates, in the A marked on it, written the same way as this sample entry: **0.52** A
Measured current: **0.3** A
